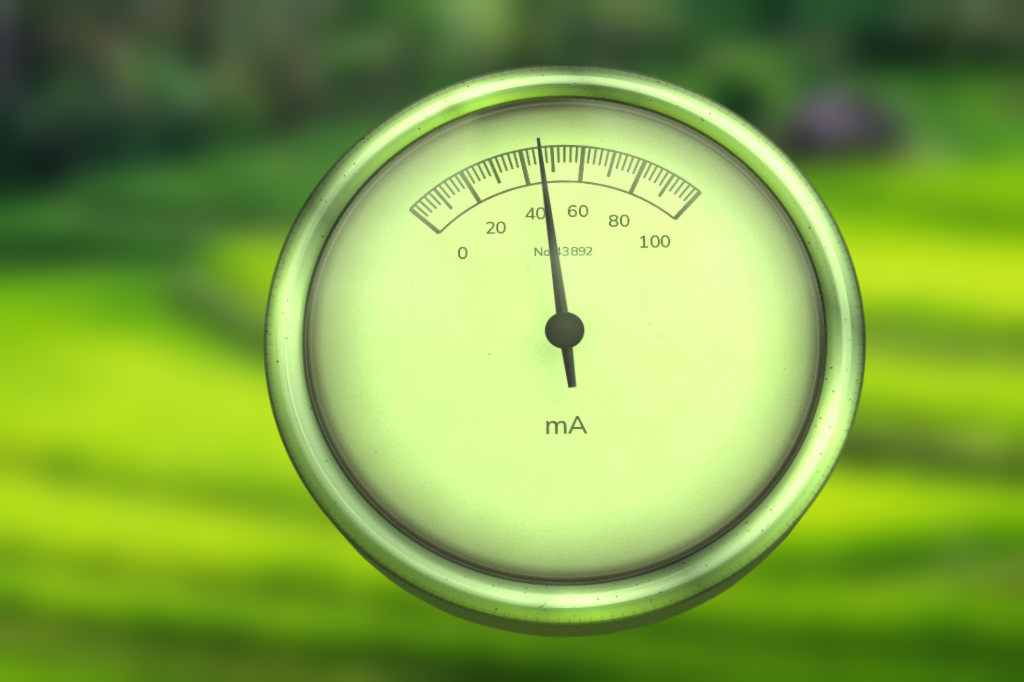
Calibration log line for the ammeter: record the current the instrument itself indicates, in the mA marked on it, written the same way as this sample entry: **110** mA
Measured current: **46** mA
